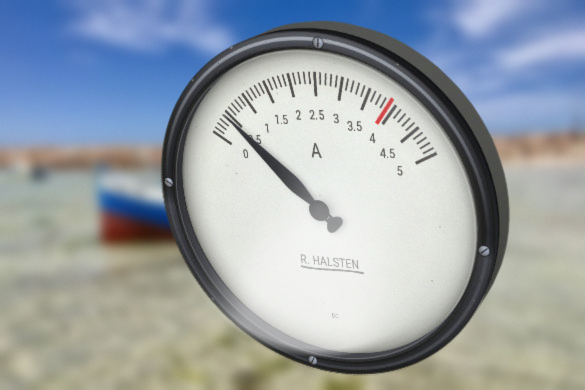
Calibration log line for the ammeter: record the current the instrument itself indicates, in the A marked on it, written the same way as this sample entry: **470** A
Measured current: **0.5** A
